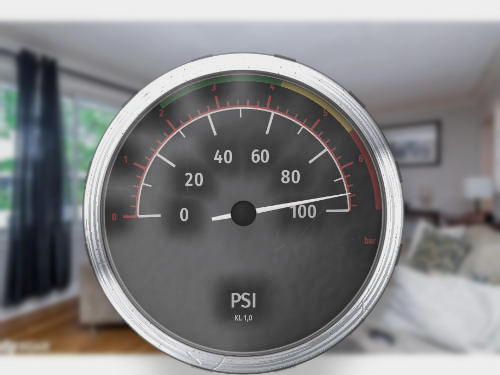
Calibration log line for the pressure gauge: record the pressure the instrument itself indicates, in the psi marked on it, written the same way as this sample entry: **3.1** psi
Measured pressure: **95** psi
